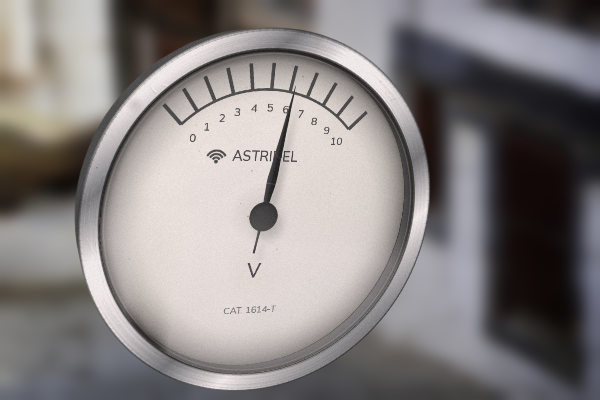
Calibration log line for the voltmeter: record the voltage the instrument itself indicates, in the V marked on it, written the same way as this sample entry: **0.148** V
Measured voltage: **6** V
